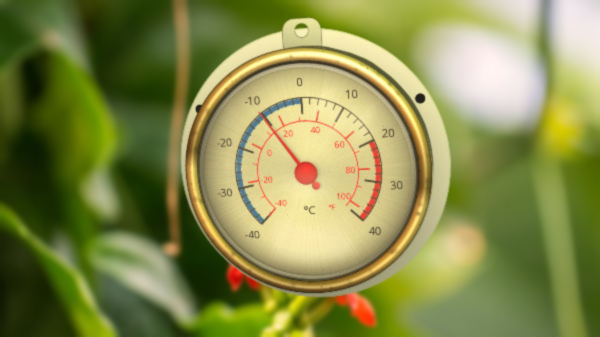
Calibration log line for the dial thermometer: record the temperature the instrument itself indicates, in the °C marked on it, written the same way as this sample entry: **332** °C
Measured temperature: **-10** °C
